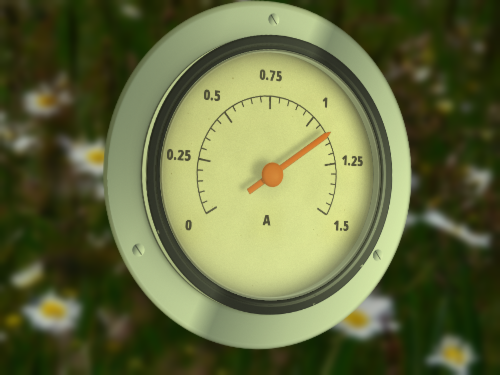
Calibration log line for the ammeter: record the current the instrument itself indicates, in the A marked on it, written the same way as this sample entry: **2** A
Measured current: **1.1** A
